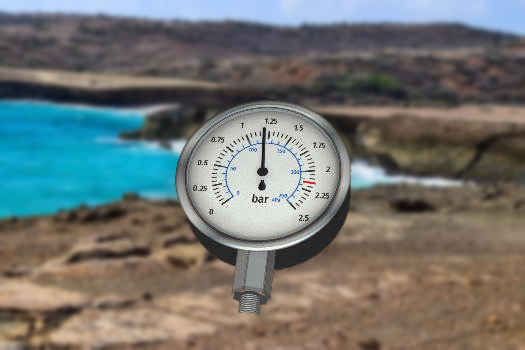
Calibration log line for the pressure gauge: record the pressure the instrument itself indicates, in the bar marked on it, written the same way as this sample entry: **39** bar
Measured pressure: **1.2** bar
